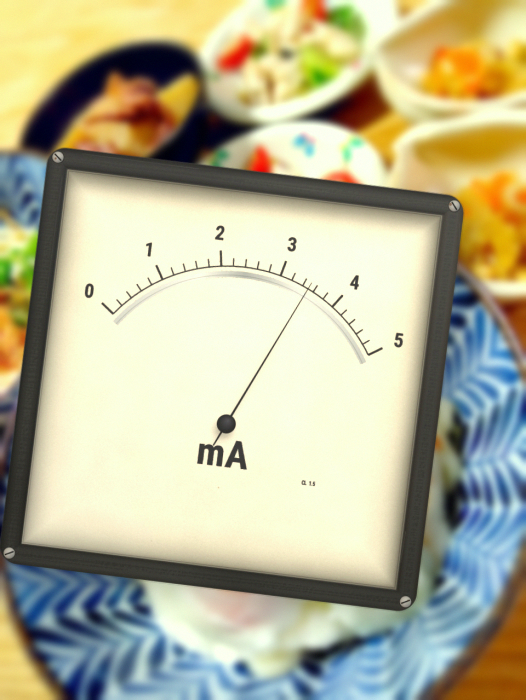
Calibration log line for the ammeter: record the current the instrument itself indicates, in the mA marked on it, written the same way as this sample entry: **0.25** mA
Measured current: **3.5** mA
